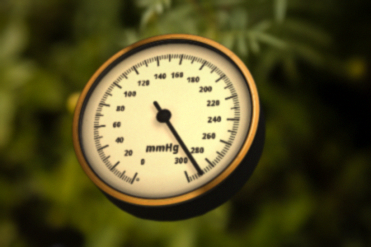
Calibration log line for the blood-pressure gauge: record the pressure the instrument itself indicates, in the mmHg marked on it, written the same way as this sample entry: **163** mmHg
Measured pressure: **290** mmHg
